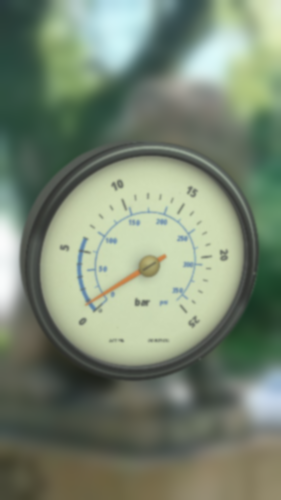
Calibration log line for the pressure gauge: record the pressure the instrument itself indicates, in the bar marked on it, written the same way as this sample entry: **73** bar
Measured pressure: **1** bar
